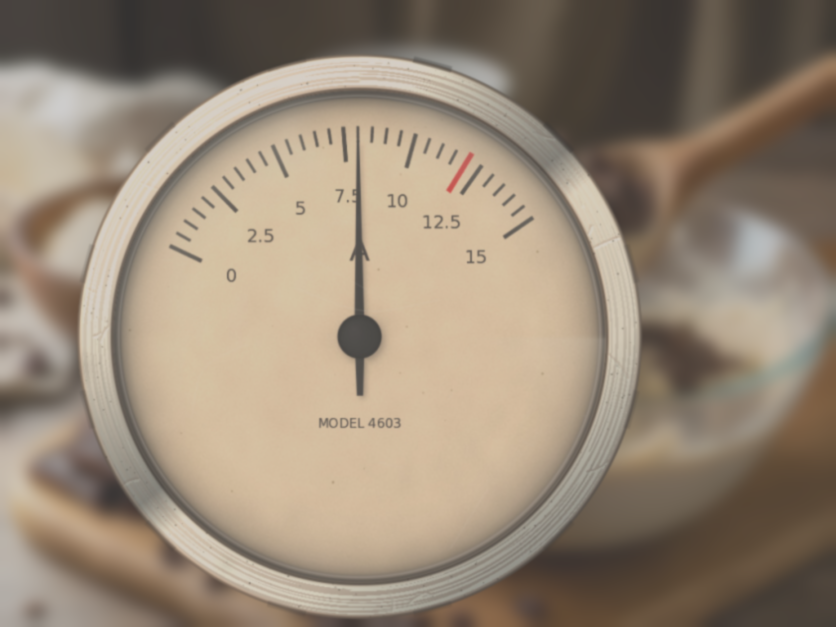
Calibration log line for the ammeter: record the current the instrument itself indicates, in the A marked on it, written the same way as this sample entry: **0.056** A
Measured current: **8** A
